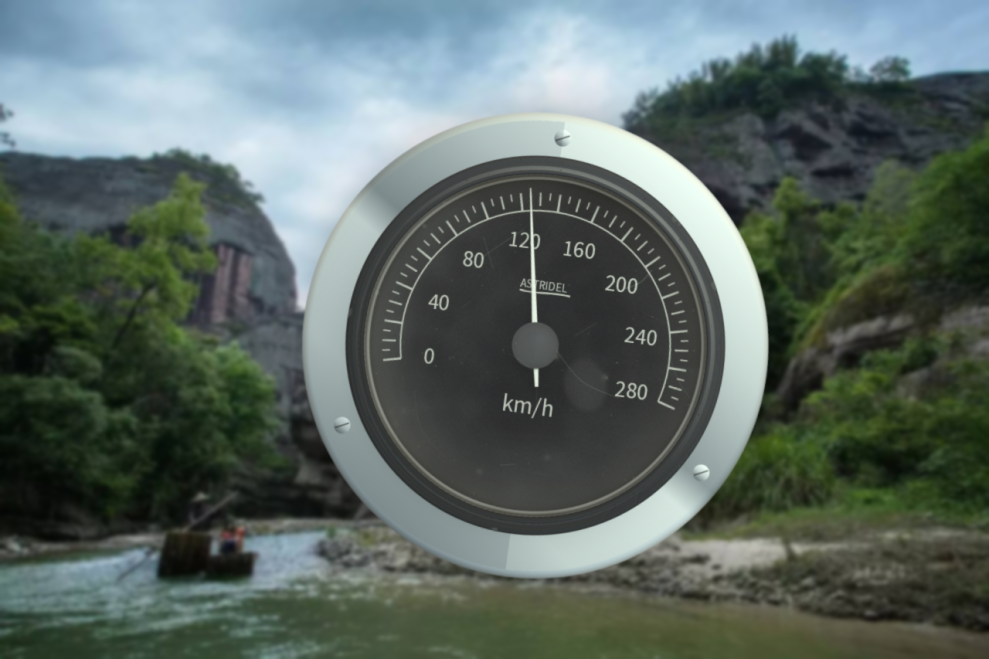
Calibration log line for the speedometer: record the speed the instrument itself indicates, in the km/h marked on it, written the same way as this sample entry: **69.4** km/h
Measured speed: **125** km/h
